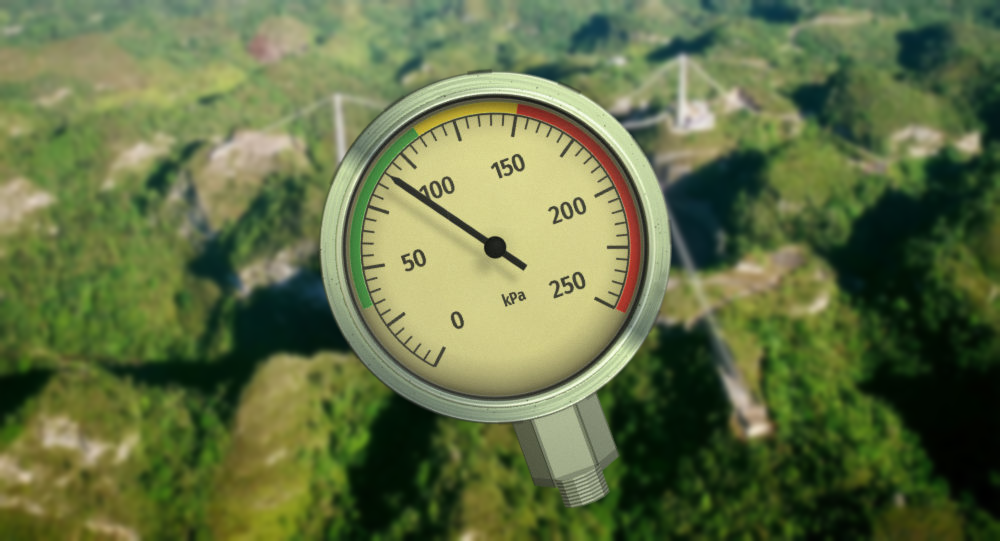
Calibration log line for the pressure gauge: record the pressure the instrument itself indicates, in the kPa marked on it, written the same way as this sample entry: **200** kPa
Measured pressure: **90** kPa
